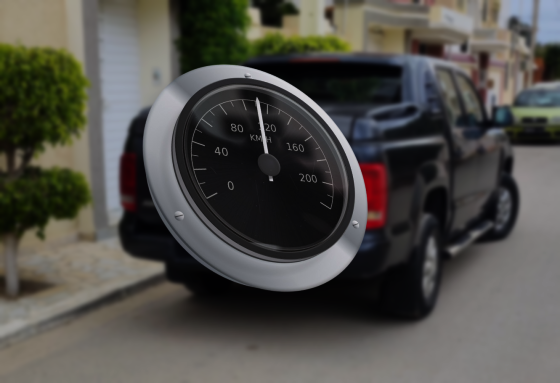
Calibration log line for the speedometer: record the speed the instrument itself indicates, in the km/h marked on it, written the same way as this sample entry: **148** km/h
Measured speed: **110** km/h
